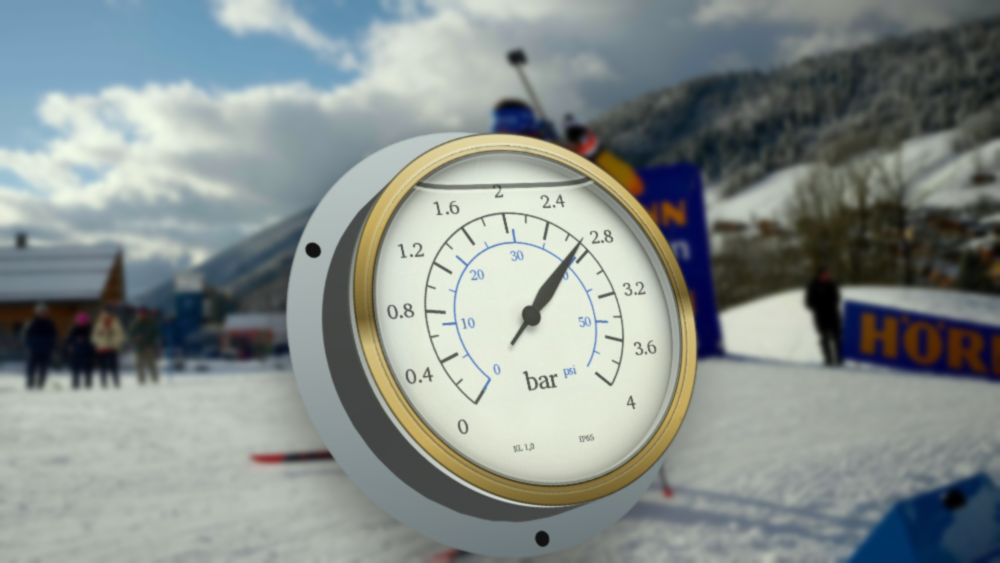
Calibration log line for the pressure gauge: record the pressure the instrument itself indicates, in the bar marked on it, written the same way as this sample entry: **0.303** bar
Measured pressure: **2.7** bar
